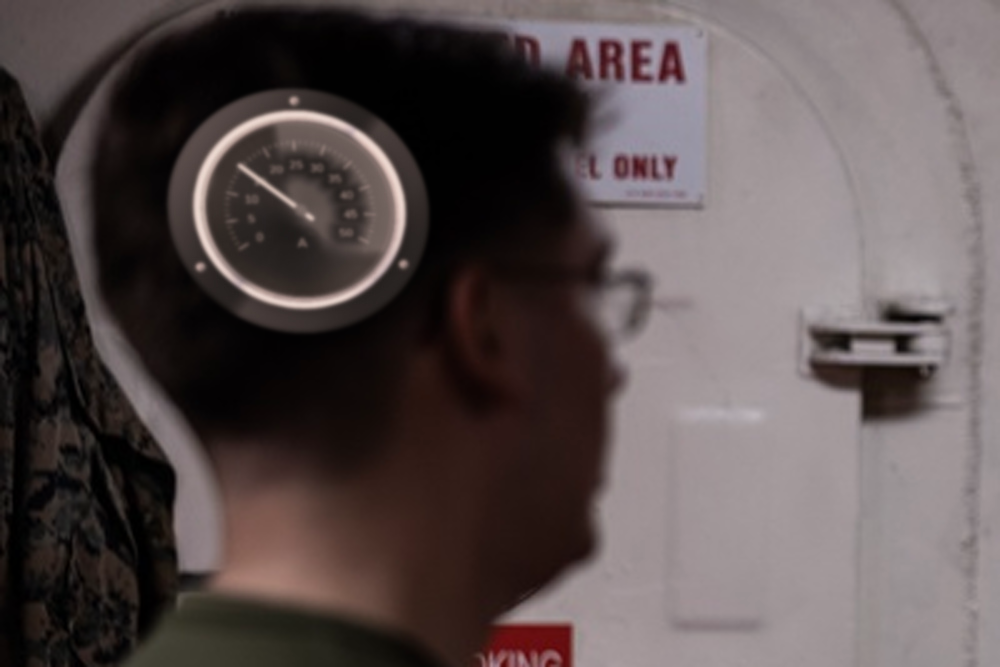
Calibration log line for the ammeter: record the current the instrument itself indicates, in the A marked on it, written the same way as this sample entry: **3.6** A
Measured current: **15** A
